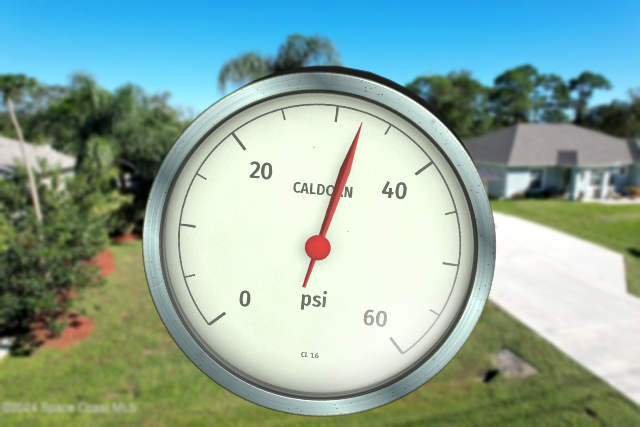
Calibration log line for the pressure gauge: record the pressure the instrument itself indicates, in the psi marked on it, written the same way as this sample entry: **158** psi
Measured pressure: **32.5** psi
